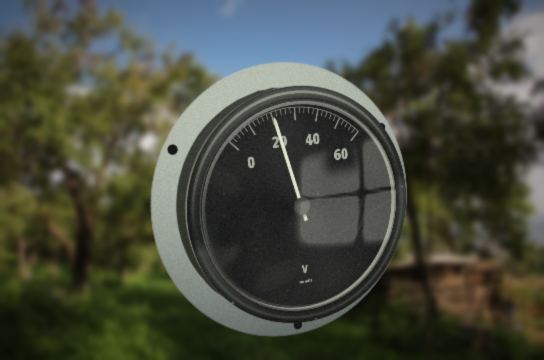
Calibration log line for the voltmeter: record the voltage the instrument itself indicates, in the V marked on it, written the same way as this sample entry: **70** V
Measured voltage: **20** V
